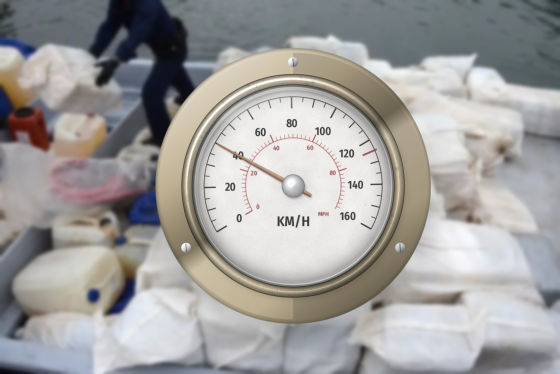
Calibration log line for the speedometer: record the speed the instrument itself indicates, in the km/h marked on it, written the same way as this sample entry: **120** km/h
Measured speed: **40** km/h
